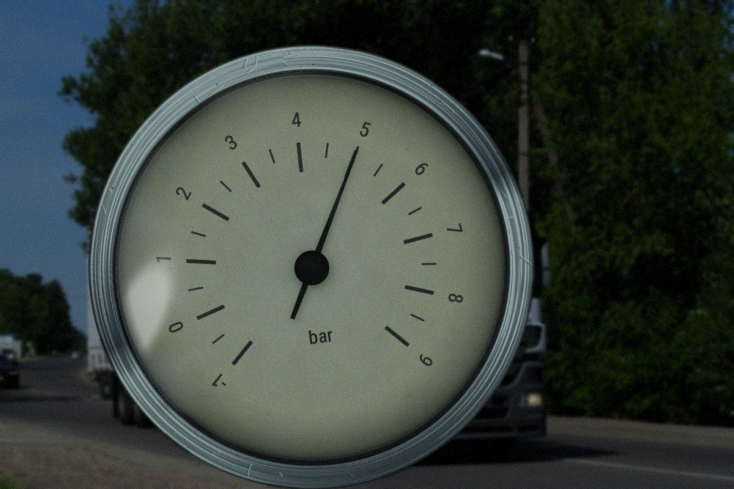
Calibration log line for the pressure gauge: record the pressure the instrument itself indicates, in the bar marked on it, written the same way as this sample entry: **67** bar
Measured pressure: **5** bar
